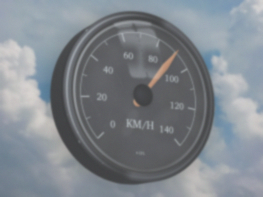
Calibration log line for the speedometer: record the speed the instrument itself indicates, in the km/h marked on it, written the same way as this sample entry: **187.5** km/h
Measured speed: **90** km/h
